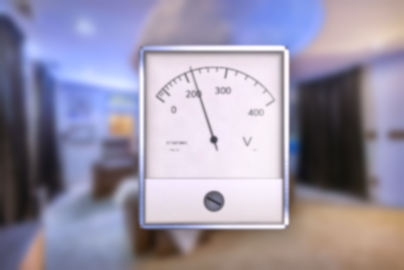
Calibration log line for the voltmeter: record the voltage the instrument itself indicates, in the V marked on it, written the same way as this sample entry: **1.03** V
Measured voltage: **220** V
